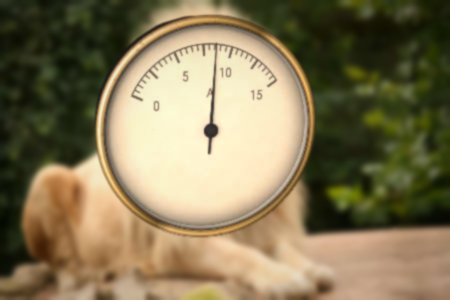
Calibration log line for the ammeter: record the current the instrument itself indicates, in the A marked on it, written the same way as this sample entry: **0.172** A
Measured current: **8.5** A
